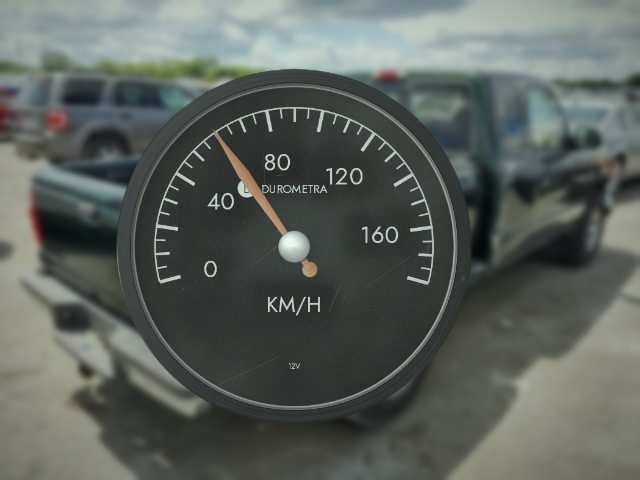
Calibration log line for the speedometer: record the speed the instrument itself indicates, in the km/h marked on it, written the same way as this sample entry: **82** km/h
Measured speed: **60** km/h
